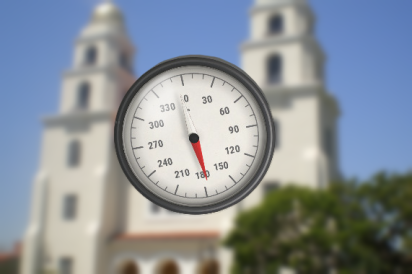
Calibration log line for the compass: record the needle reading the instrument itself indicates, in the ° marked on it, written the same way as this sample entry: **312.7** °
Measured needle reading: **175** °
